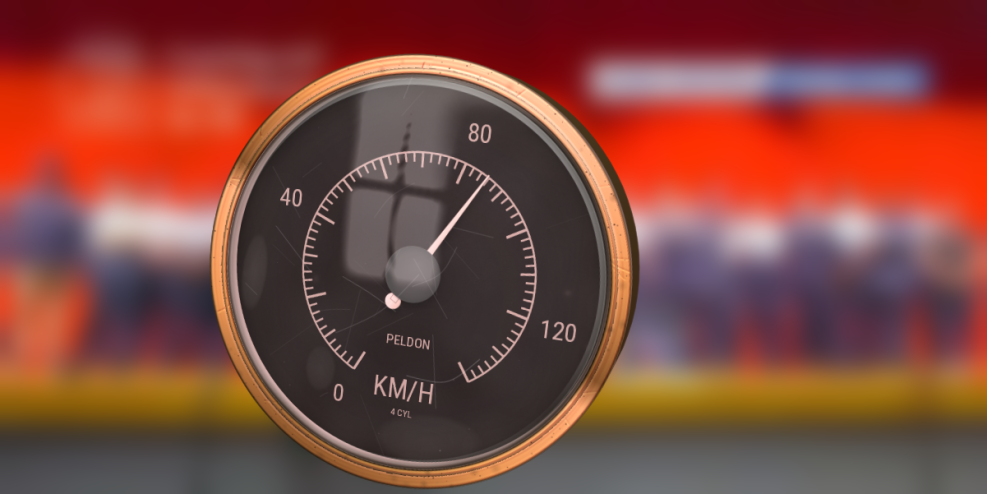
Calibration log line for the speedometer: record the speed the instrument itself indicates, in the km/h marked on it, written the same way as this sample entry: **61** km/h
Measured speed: **86** km/h
